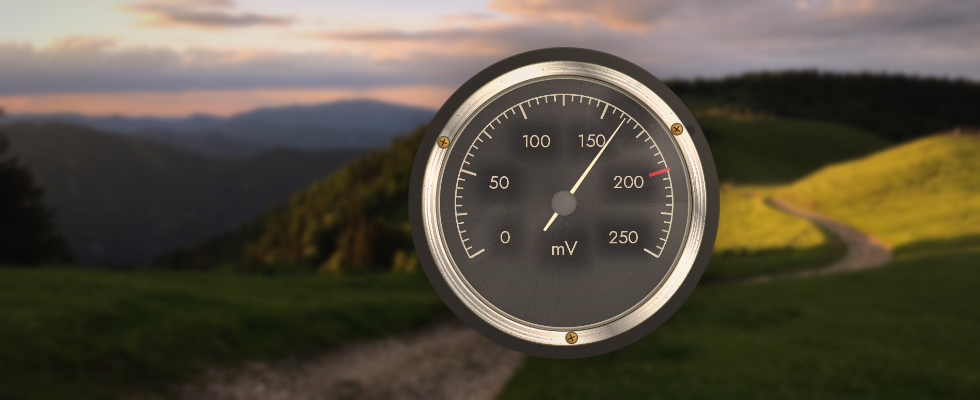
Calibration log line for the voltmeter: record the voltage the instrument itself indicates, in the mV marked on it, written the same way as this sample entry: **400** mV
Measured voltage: **162.5** mV
